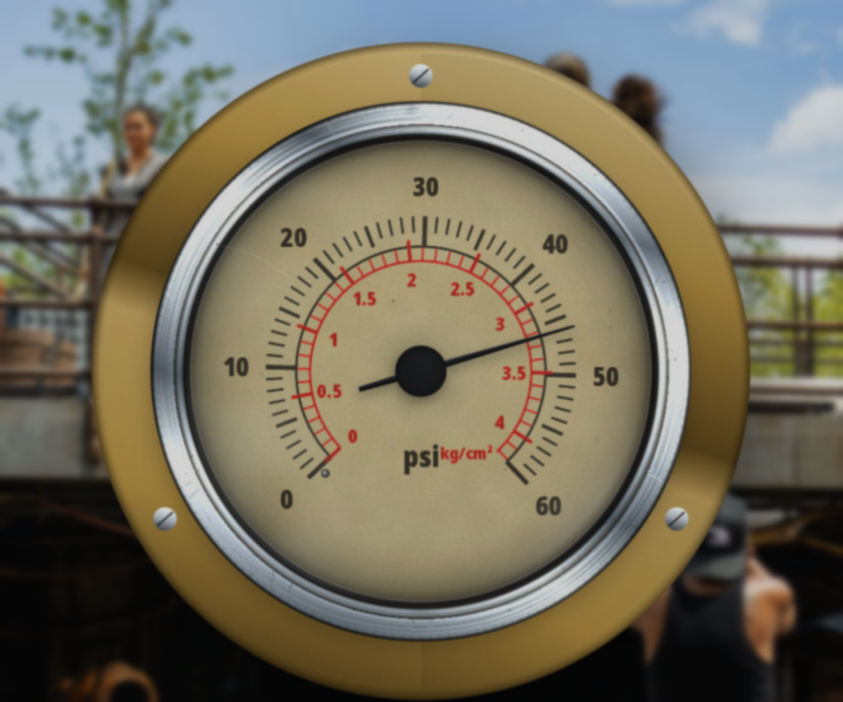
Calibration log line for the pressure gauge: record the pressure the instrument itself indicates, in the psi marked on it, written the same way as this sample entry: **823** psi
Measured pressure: **46** psi
